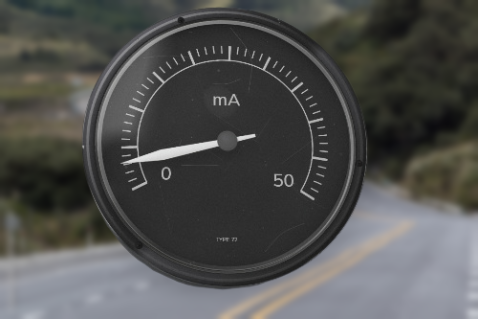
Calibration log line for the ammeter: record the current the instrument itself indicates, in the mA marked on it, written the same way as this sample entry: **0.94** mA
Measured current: **3** mA
